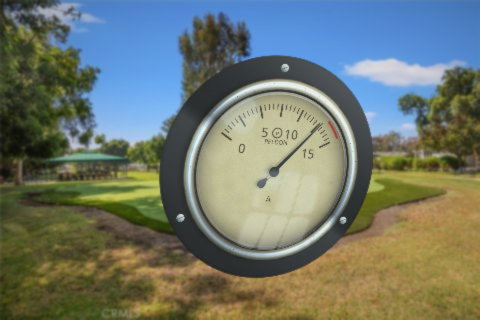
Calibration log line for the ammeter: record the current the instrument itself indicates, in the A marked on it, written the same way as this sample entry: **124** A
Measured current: **12.5** A
